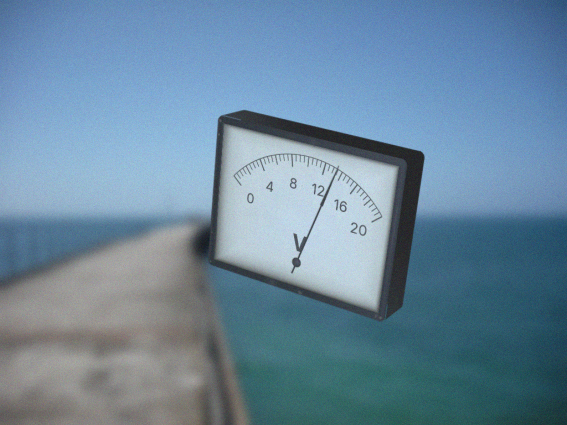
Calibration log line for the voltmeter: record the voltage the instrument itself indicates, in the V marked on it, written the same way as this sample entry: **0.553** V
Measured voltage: **13.5** V
